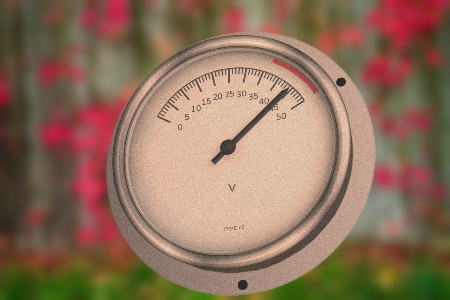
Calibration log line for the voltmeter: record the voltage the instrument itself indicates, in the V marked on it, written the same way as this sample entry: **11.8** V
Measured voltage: **45** V
